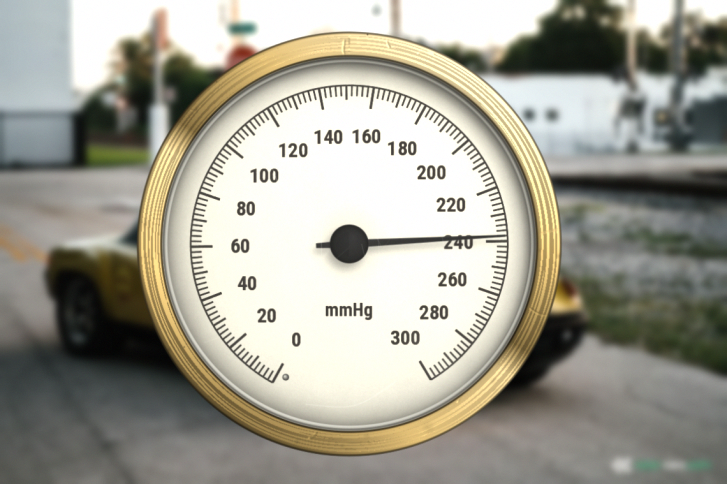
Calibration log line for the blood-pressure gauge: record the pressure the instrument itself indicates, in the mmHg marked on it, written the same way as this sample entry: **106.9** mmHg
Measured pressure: **238** mmHg
